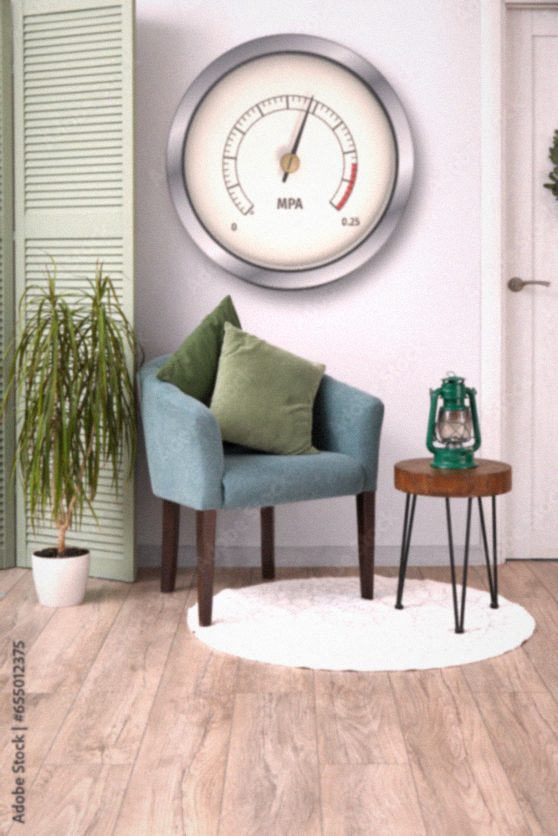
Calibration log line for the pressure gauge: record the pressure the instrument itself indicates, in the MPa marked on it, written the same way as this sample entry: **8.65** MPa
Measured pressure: **0.145** MPa
